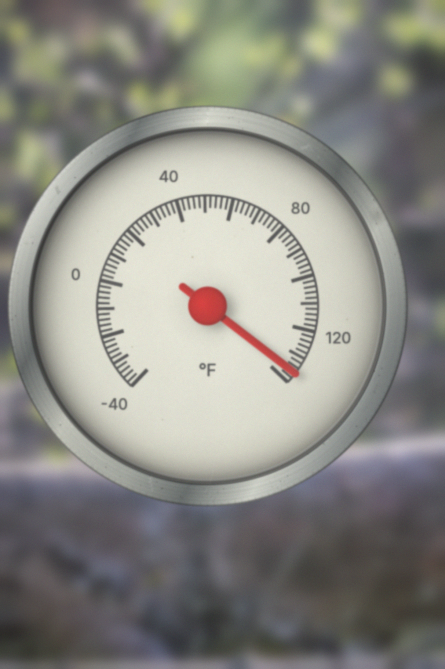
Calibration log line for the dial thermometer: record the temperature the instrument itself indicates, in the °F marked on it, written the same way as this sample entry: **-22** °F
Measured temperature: **136** °F
